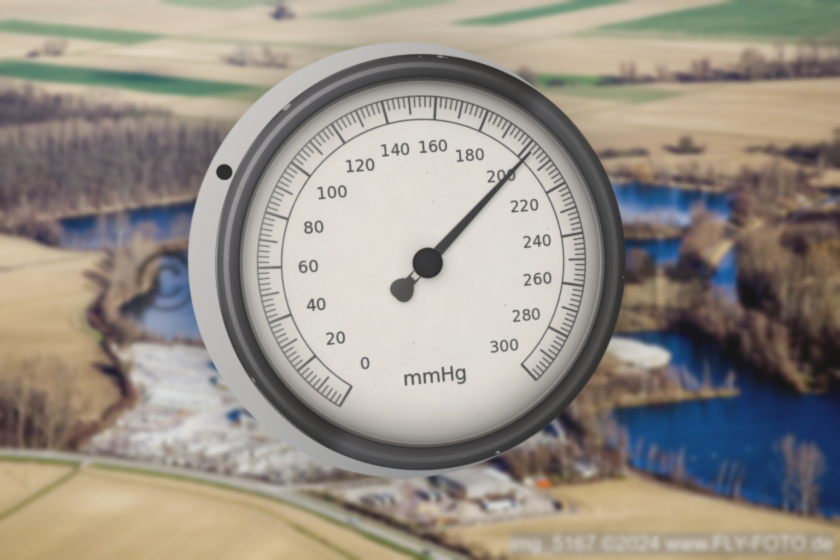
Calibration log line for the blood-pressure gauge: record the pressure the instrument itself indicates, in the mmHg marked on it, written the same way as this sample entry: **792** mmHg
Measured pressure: **202** mmHg
